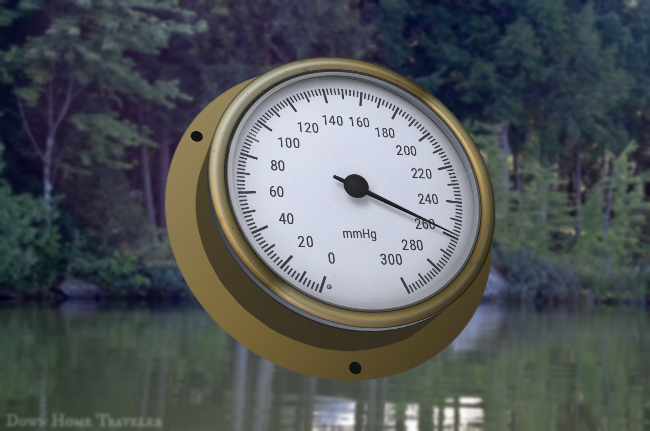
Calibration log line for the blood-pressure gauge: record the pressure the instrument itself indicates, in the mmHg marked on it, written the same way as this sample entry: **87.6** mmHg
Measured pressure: **260** mmHg
